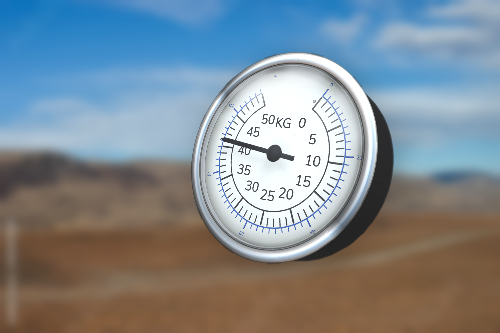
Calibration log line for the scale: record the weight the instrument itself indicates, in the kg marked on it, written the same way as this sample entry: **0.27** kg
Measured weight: **41** kg
